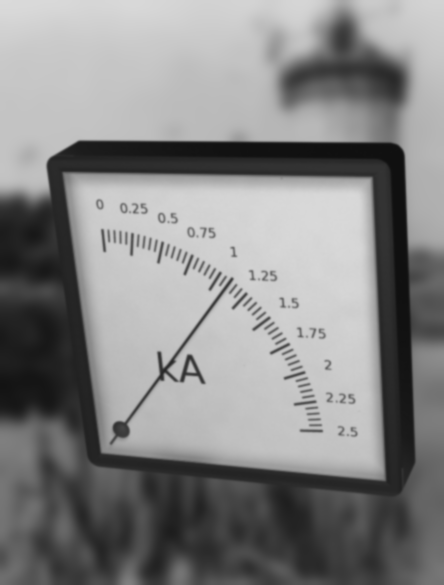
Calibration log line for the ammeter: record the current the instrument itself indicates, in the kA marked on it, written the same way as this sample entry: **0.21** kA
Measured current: **1.1** kA
